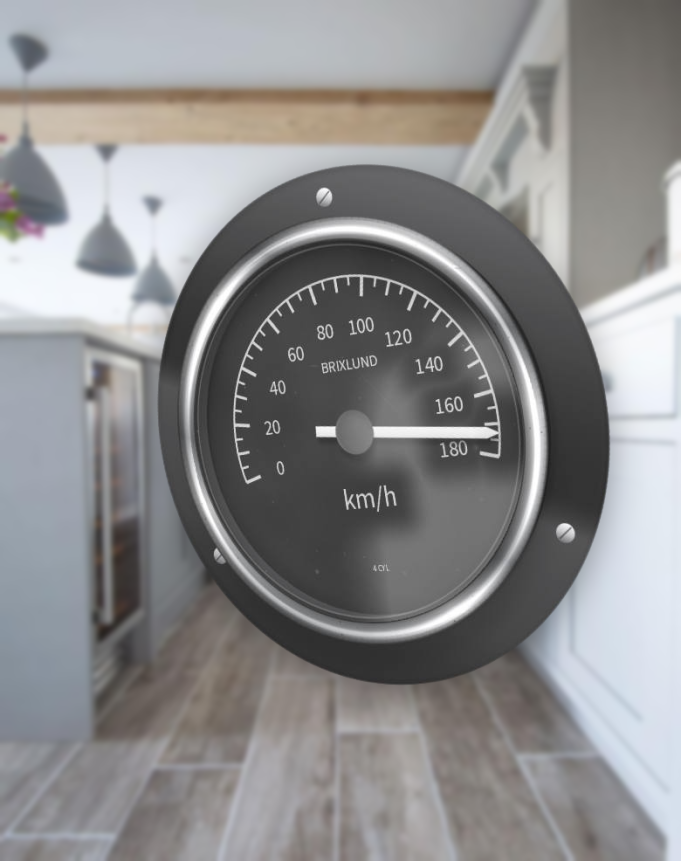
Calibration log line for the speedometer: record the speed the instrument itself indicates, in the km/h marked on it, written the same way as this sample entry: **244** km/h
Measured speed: **172.5** km/h
